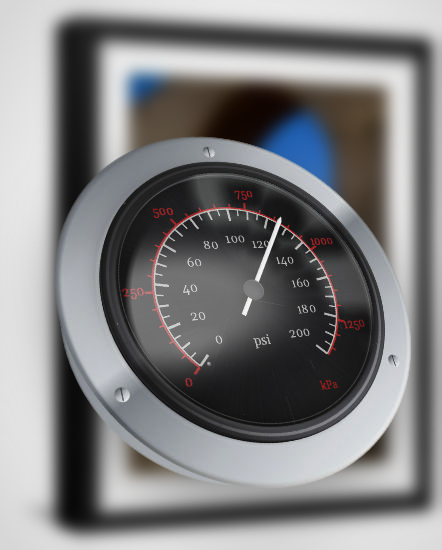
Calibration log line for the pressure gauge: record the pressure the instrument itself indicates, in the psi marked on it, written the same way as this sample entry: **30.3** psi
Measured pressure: **125** psi
